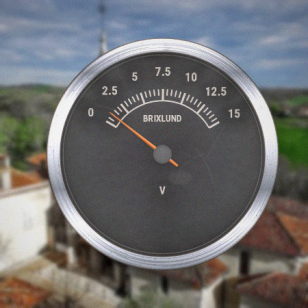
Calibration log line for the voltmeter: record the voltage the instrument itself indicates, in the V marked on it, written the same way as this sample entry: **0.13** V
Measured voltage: **1** V
